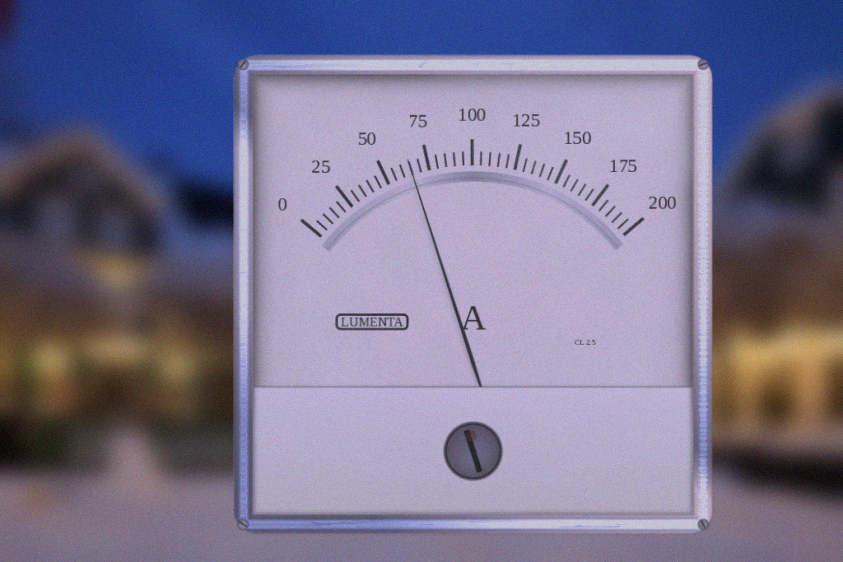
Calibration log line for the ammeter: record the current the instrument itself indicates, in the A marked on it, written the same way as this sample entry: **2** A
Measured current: **65** A
